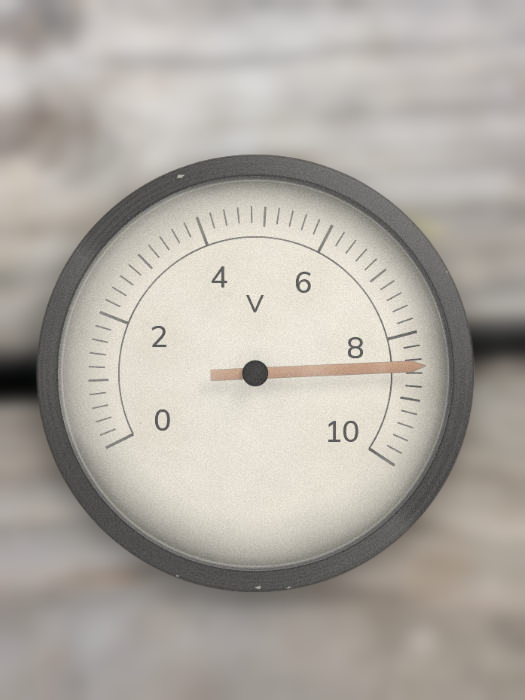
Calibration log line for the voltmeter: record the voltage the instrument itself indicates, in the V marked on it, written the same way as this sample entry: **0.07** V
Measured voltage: **8.5** V
